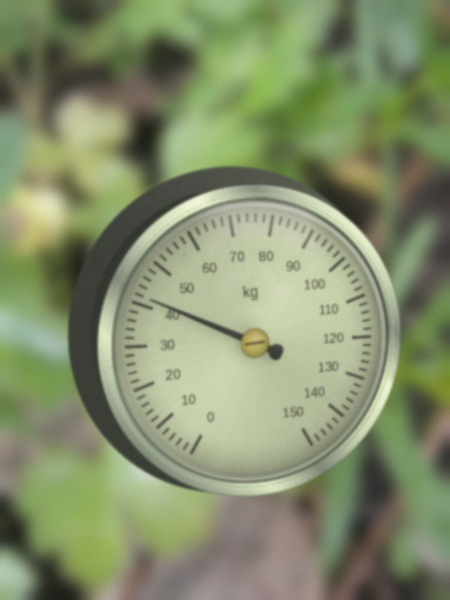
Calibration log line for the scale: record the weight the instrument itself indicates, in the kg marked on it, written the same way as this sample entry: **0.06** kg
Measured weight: **42** kg
